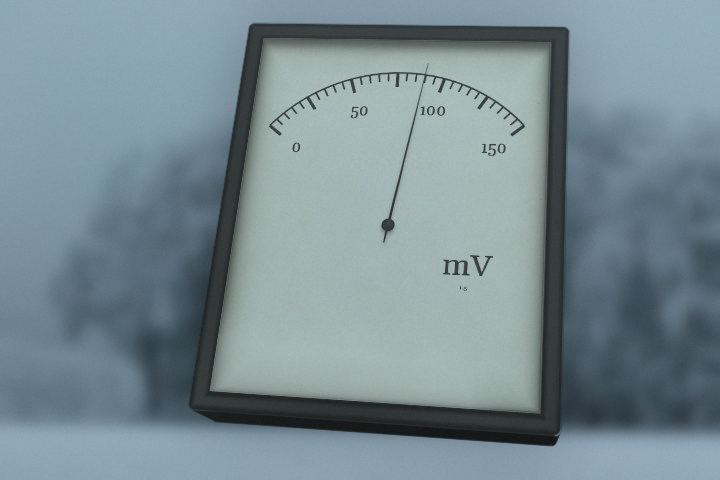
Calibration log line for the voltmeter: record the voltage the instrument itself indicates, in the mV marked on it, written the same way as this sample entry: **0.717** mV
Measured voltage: **90** mV
